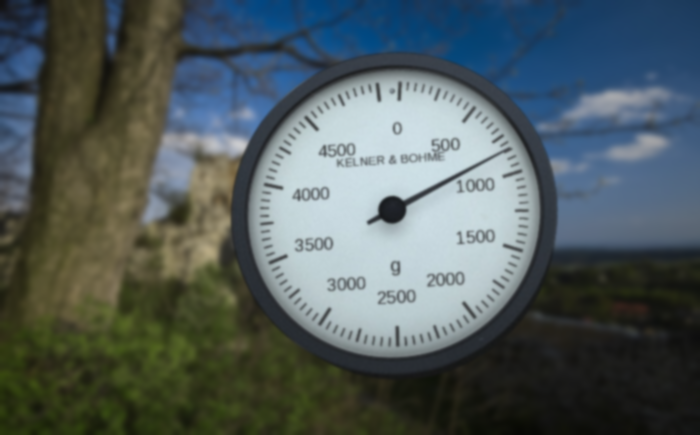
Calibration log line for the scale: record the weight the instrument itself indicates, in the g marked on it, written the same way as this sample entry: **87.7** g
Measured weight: **850** g
